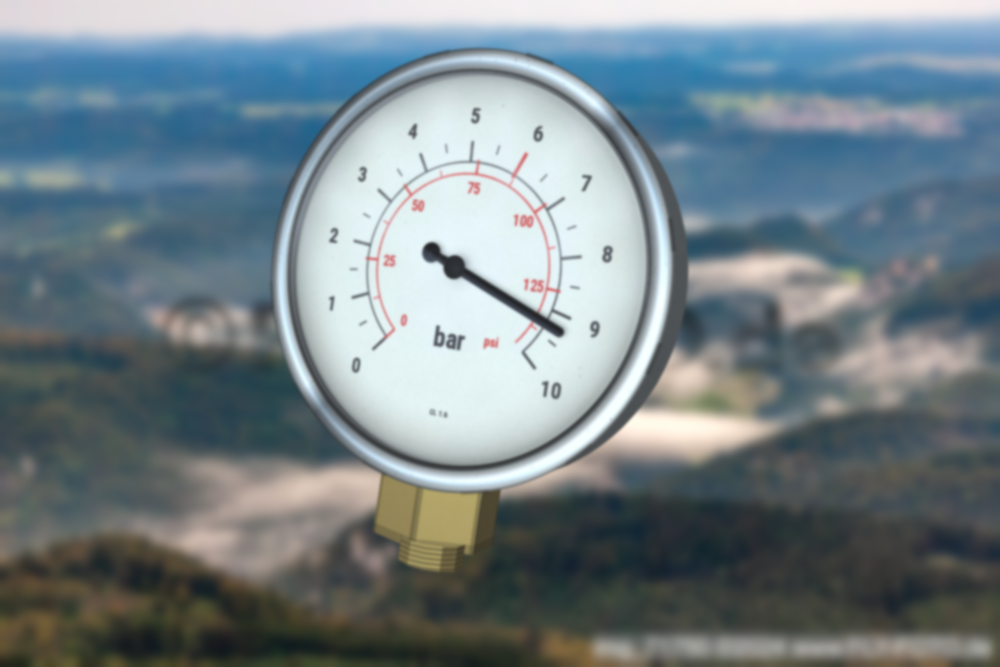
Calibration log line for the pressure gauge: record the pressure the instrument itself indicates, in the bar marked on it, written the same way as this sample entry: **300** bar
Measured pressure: **9.25** bar
